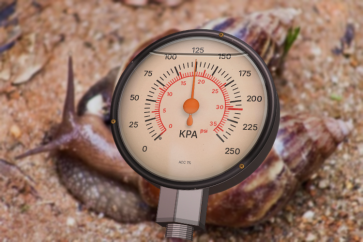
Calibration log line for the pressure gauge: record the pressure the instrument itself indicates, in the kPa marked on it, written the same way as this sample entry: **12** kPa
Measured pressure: **125** kPa
